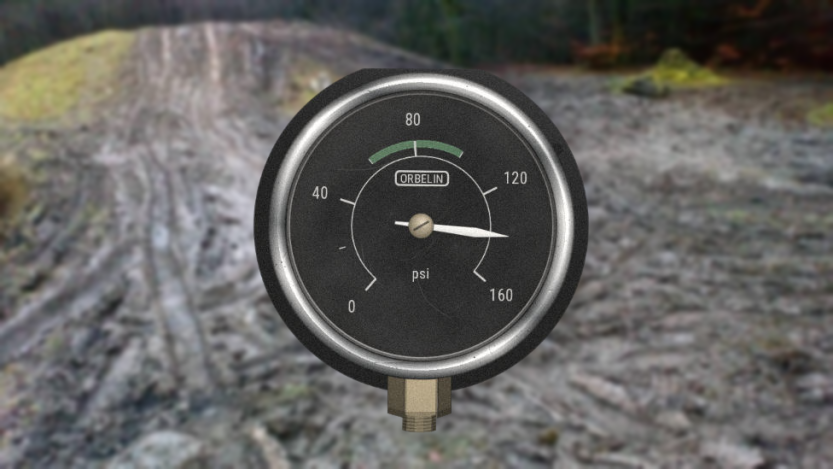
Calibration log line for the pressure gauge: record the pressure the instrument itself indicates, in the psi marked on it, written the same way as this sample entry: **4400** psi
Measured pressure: **140** psi
